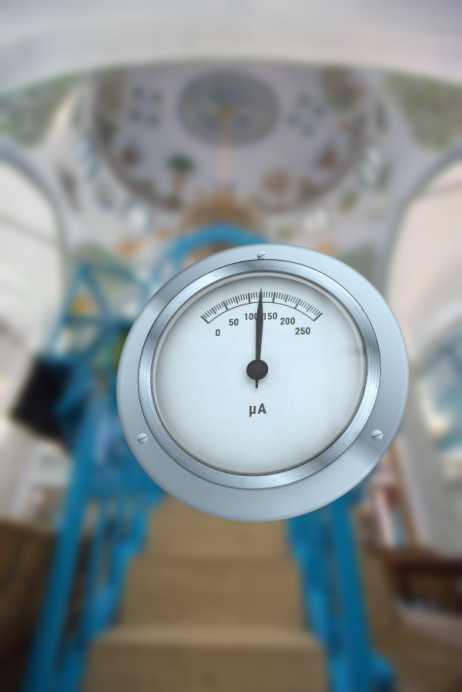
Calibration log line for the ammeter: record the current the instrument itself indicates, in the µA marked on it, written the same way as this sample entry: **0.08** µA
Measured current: **125** µA
